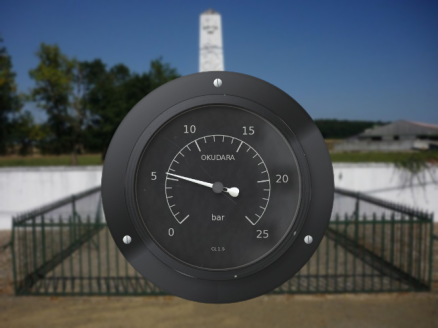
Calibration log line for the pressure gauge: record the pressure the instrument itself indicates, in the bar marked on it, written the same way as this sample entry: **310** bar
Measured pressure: **5.5** bar
